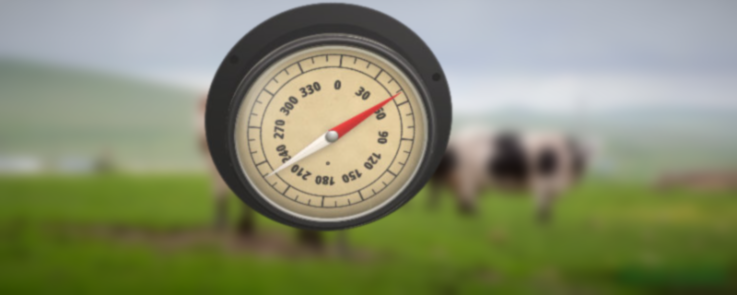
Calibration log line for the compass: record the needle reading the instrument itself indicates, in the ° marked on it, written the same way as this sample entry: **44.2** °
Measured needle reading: **50** °
